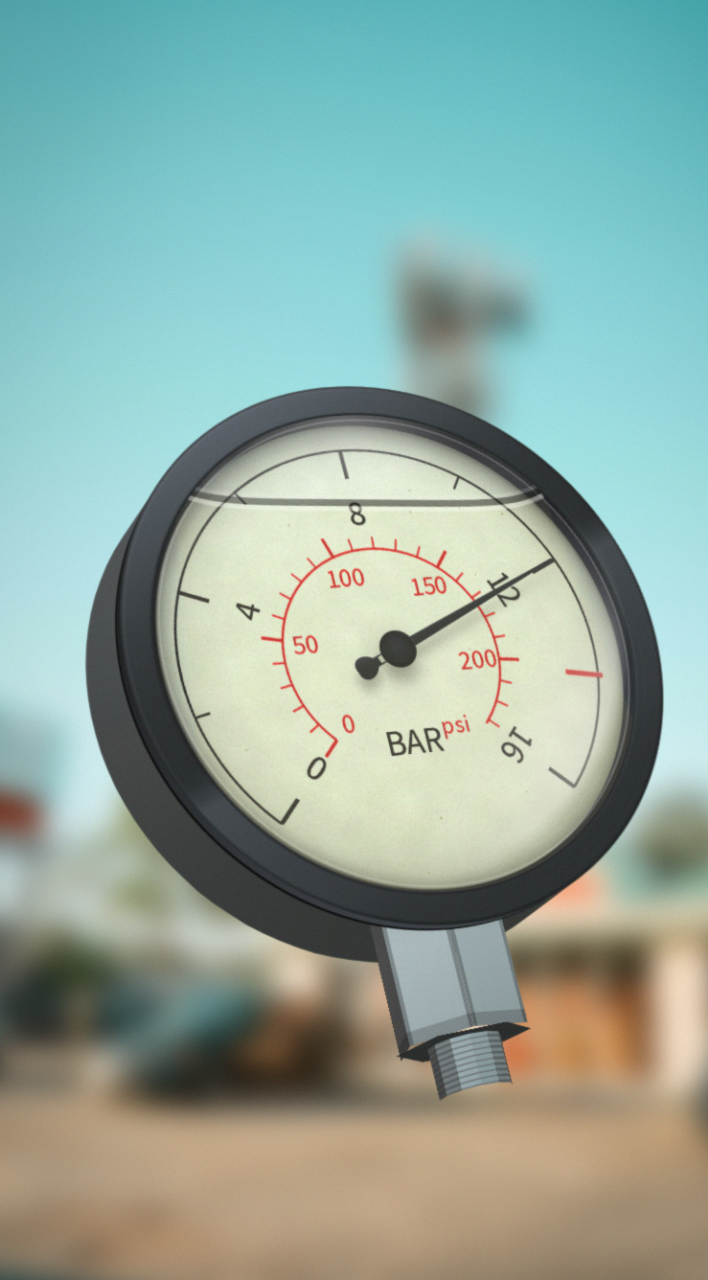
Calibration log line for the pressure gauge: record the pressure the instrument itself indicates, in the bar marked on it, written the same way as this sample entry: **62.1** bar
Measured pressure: **12** bar
